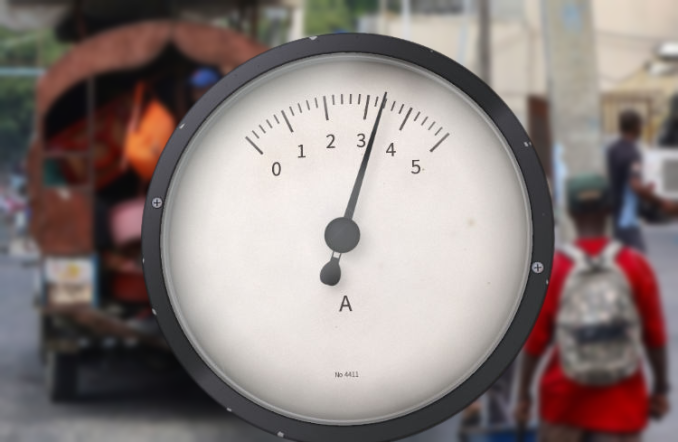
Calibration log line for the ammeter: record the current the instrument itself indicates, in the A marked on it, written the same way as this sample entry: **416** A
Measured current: **3.4** A
